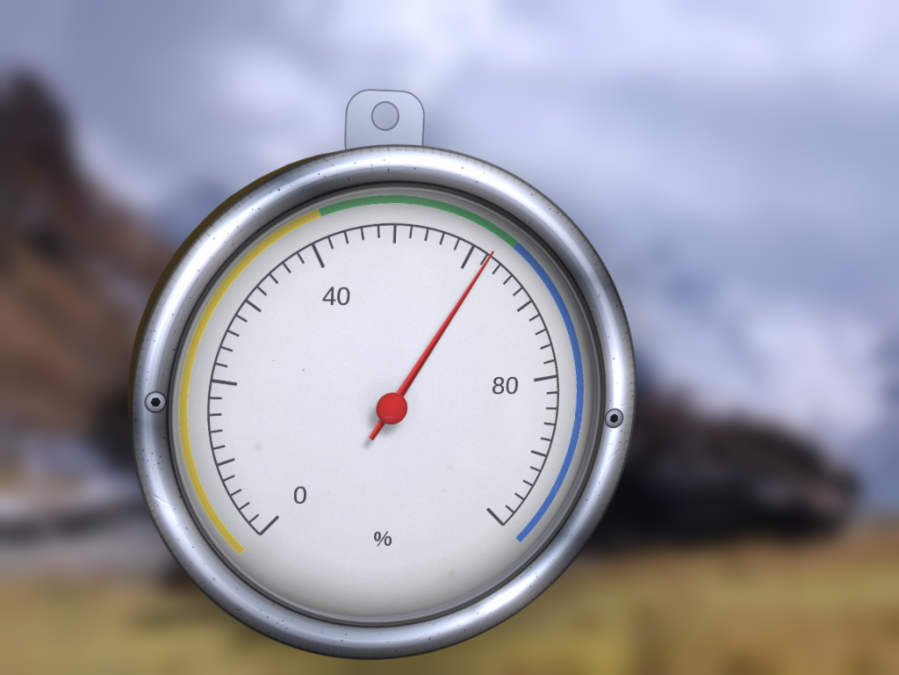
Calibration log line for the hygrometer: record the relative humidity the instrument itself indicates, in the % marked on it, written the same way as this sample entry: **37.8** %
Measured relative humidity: **62** %
